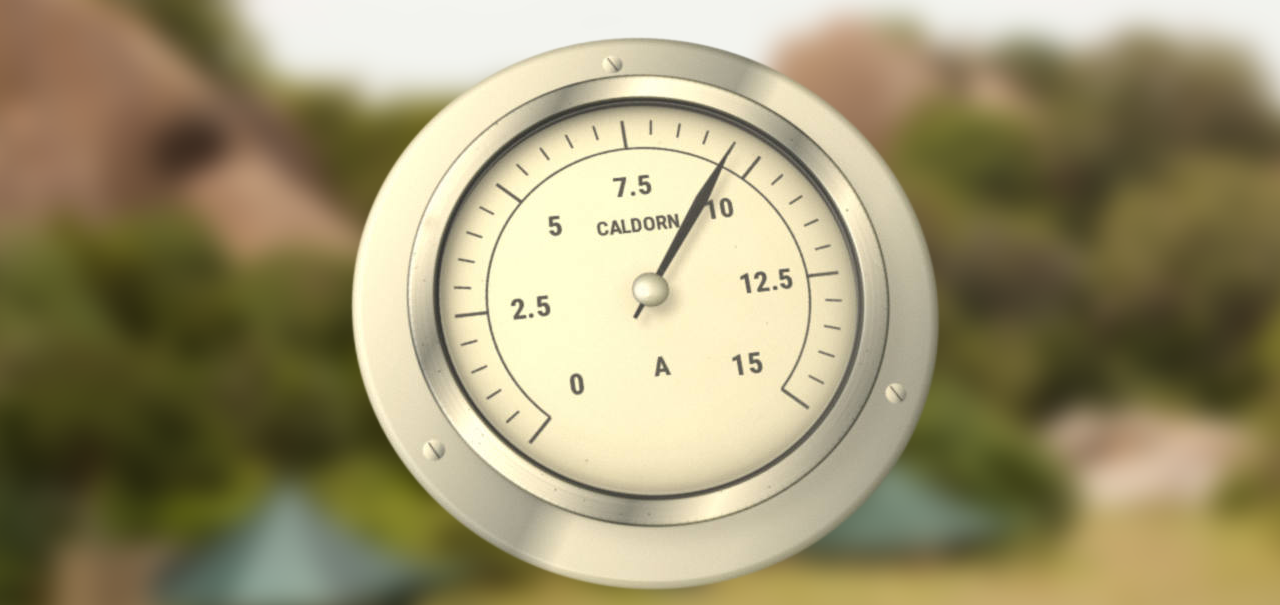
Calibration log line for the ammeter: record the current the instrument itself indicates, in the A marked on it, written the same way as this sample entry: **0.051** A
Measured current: **9.5** A
